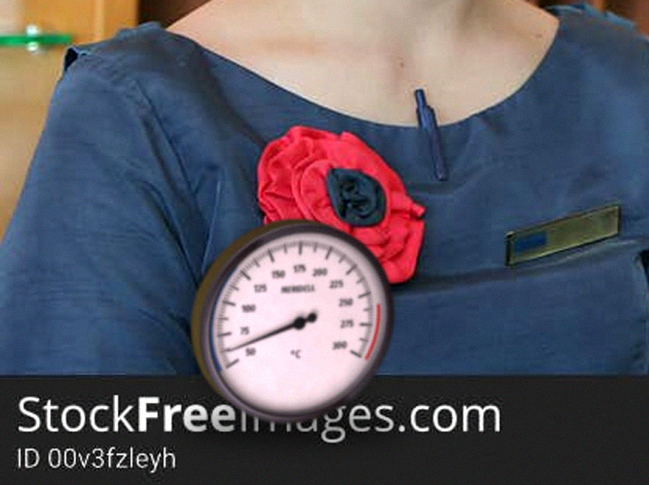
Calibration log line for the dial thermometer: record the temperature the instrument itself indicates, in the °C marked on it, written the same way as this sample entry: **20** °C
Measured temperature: **62.5** °C
